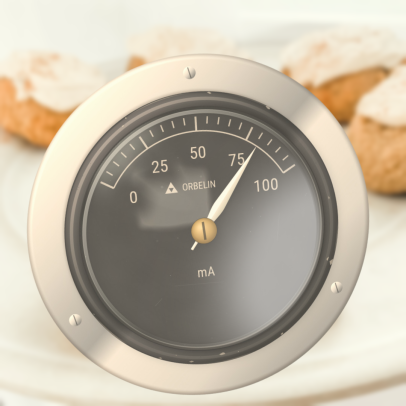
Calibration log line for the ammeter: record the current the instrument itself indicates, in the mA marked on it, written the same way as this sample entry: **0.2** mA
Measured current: **80** mA
